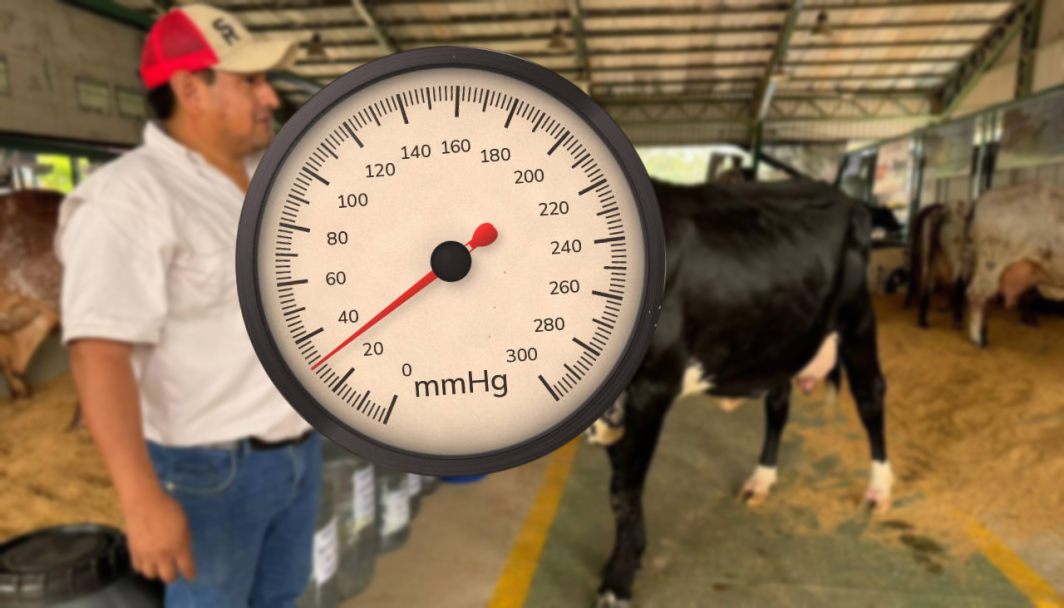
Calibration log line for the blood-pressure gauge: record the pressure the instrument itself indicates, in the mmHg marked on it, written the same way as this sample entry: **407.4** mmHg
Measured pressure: **30** mmHg
